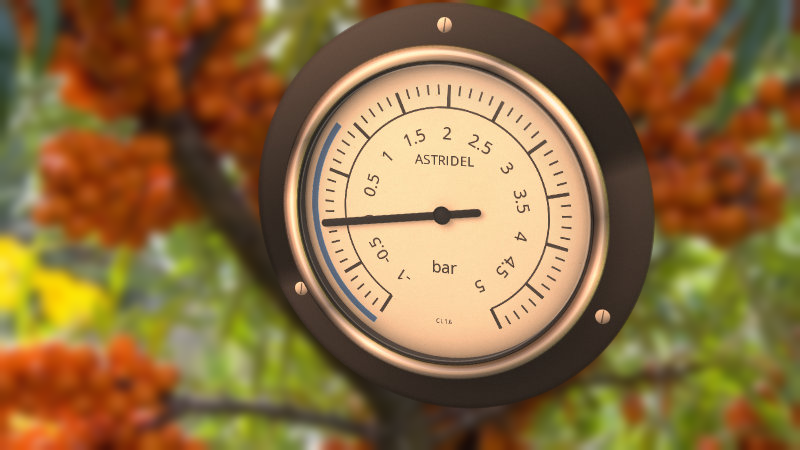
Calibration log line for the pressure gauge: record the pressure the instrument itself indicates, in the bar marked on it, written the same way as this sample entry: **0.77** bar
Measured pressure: **0** bar
